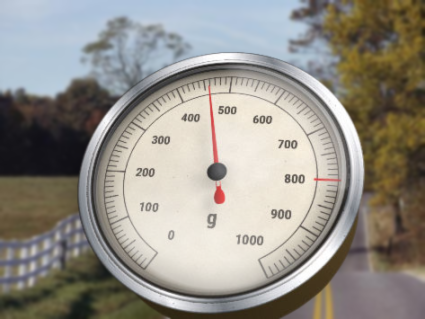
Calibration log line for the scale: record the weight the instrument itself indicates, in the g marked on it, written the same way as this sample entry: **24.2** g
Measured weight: **460** g
